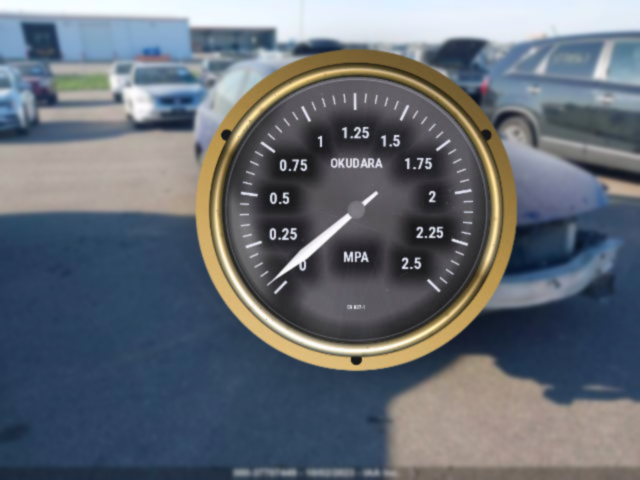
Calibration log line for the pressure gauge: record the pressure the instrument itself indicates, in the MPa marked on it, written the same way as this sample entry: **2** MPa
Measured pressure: **0.05** MPa
